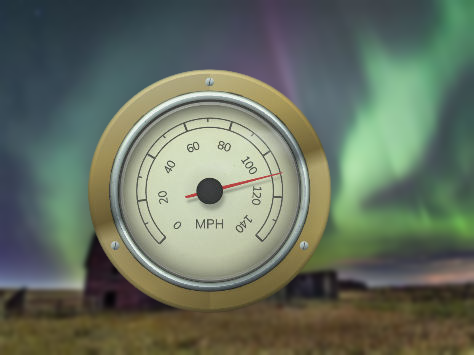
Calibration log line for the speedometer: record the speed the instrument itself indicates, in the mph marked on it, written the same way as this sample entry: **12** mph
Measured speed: **110** mph
